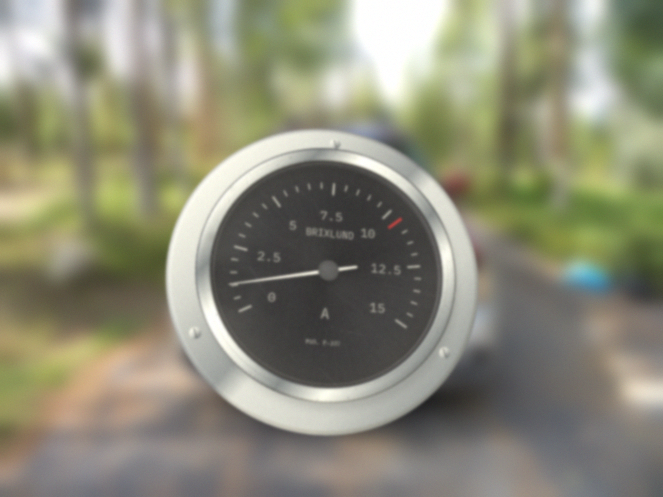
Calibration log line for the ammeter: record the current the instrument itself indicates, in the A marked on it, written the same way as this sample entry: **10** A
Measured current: **1** A
